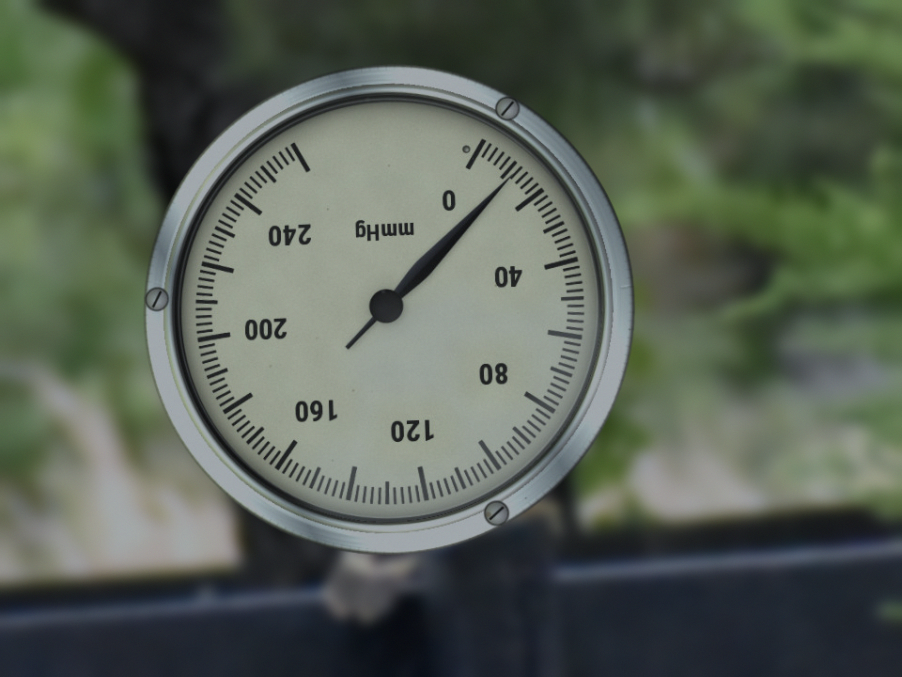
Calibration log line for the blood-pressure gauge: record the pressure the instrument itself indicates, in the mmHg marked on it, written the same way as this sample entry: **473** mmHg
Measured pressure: **12** mmHg
